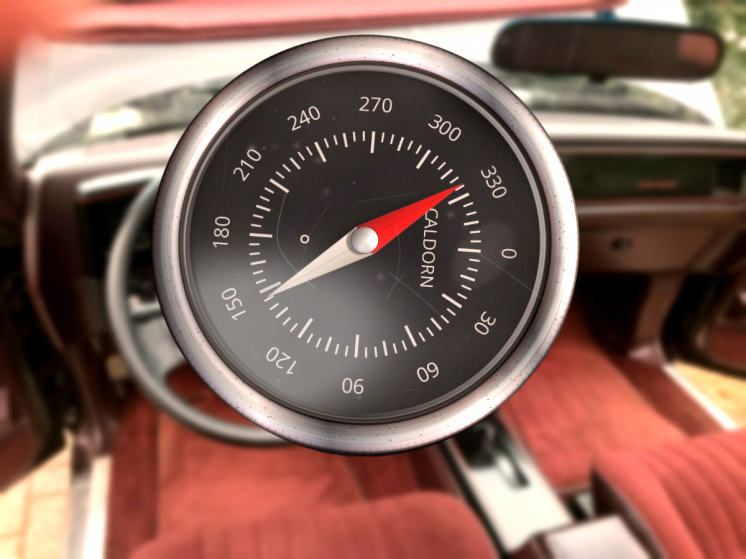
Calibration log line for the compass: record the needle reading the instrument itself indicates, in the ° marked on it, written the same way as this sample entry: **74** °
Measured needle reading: **325** °
